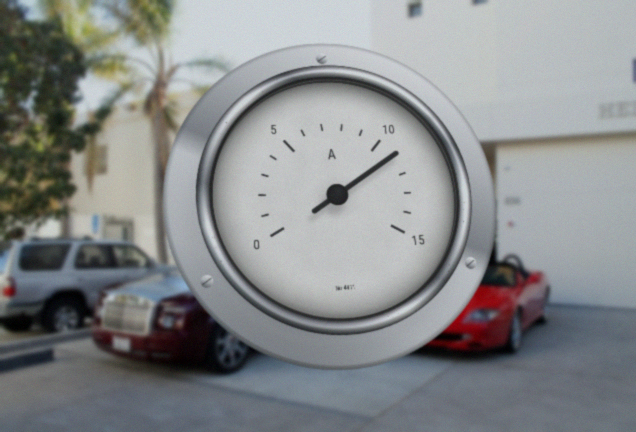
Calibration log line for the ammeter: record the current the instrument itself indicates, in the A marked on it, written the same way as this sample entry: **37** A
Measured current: **11** A
